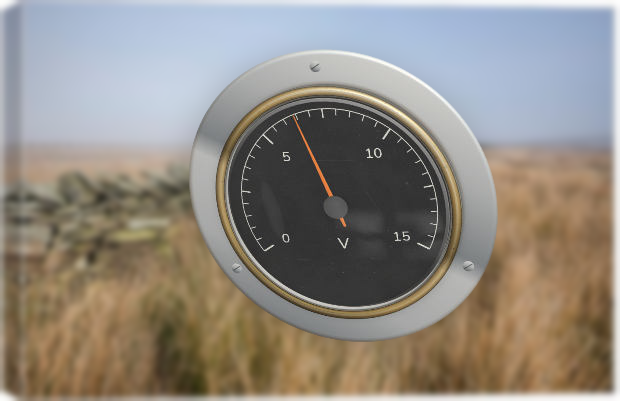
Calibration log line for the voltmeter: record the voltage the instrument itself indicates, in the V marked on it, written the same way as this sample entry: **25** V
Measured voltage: **6.5** V
